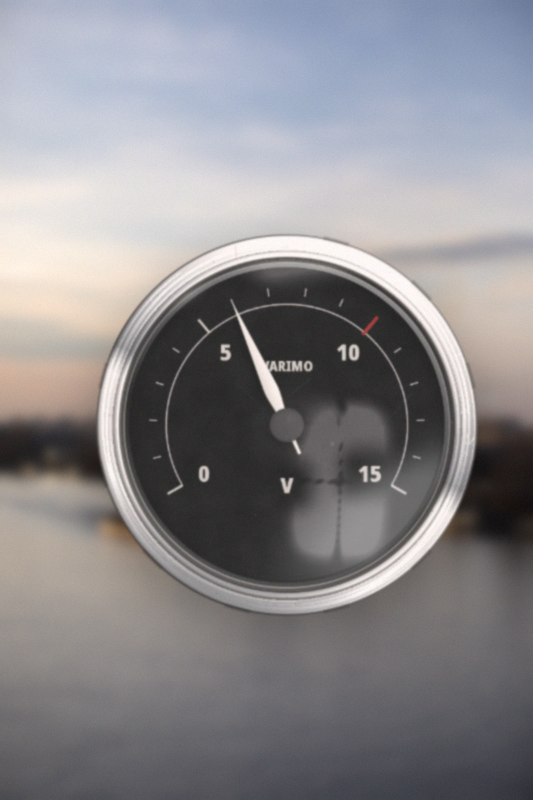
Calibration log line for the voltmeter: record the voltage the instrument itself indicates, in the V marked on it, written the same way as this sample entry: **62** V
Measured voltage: **6** V
